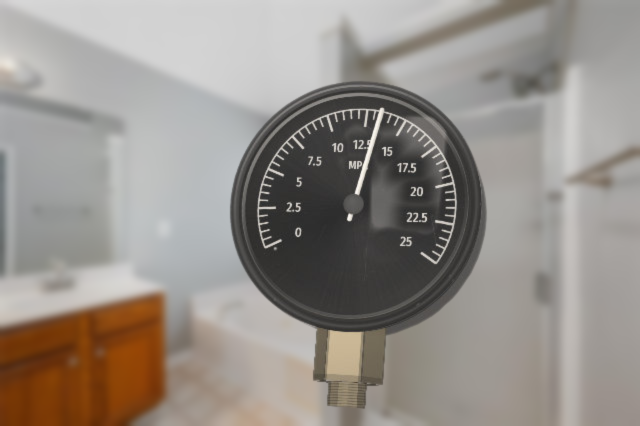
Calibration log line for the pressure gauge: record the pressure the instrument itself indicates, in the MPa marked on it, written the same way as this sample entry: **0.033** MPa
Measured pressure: **13.5** MPa
